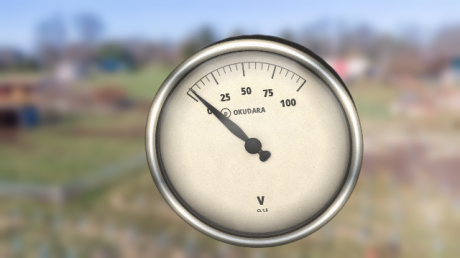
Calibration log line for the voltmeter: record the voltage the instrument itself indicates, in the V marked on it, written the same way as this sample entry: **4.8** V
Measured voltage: **5** V
